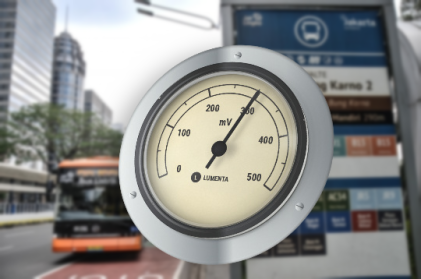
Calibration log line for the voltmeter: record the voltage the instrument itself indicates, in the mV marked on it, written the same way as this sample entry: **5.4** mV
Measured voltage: **300** mV
